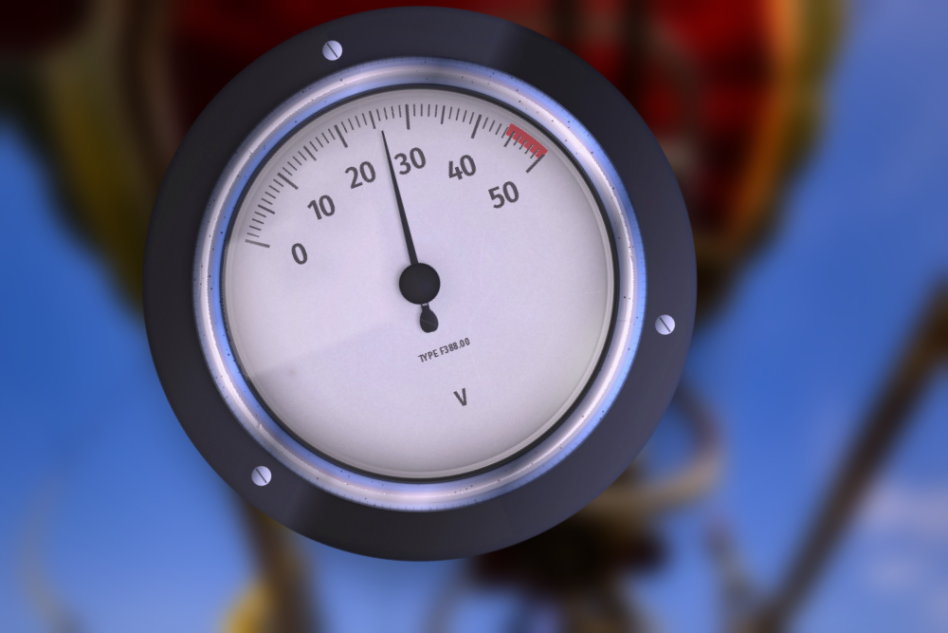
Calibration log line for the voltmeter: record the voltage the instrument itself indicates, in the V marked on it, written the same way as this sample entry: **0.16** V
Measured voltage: **26** V
